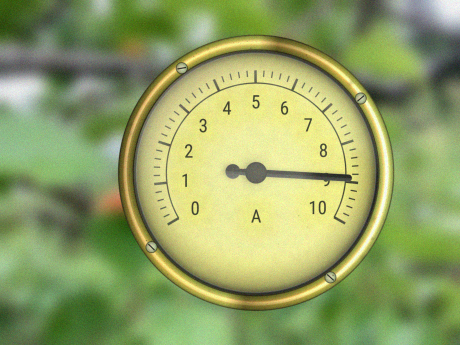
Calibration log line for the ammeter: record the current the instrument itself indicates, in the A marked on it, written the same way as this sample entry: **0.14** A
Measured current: **8.9** A
